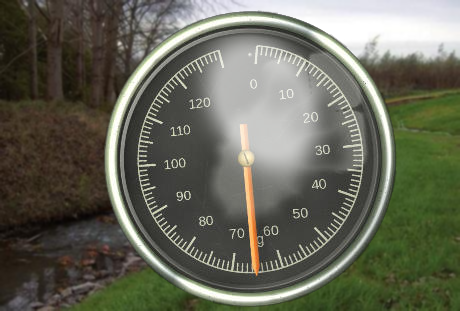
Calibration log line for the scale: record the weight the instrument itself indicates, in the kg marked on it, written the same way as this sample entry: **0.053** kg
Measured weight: **65** kg
